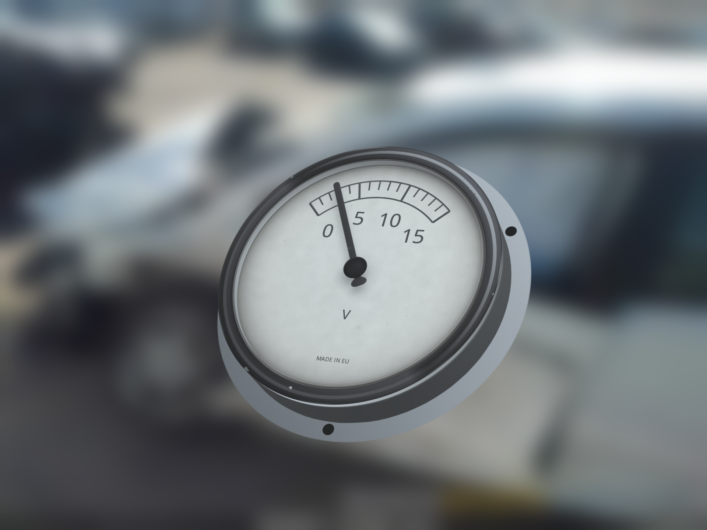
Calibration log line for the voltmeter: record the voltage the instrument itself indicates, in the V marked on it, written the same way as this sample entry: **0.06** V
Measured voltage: **3** V
